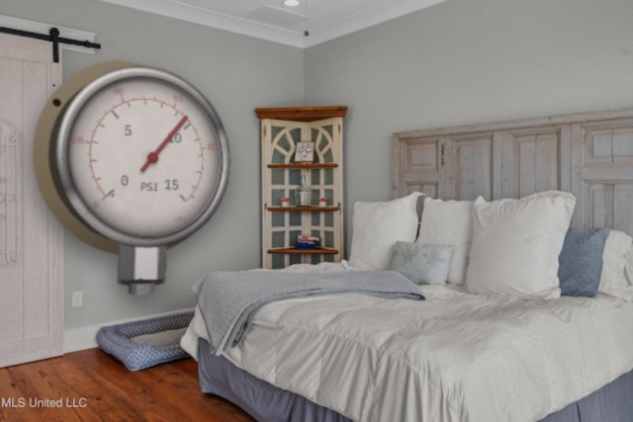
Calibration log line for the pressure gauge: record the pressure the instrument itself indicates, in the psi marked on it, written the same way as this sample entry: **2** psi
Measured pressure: **9.5** psi
